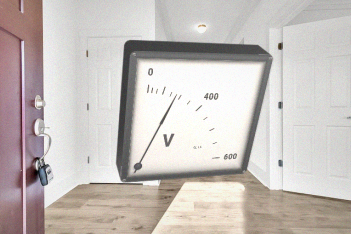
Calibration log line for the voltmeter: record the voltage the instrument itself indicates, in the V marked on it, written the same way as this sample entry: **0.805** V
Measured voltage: **275** V
